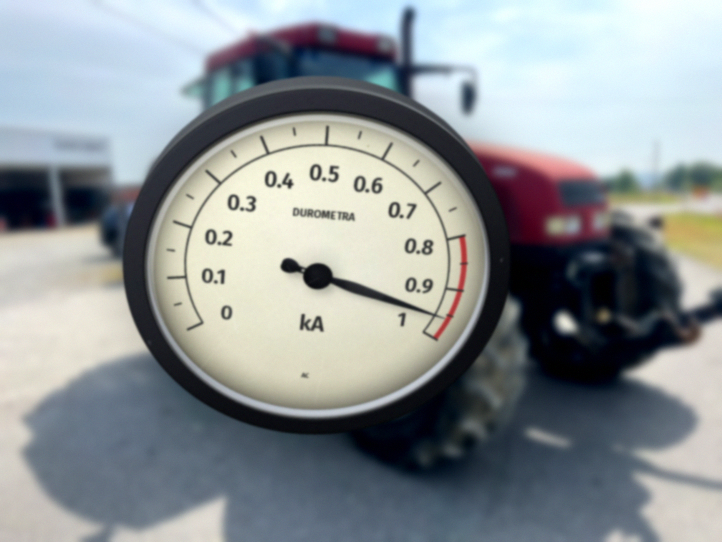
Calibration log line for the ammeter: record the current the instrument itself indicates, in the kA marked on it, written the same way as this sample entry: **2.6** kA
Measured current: **0.95** kA
